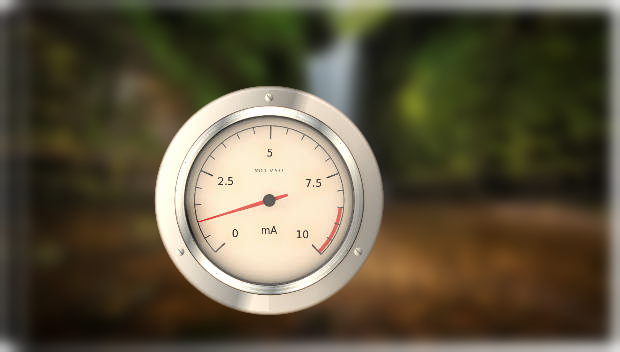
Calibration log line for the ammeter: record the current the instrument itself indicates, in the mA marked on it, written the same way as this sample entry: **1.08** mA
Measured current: **1** mA
